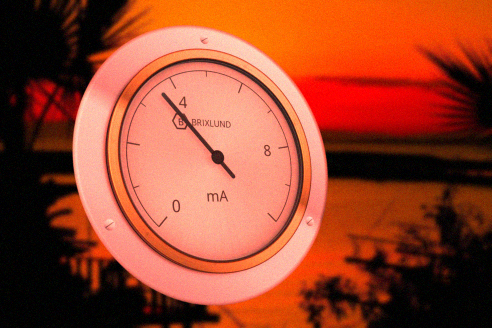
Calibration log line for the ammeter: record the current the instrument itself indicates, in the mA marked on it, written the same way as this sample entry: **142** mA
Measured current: **3.5** mA
